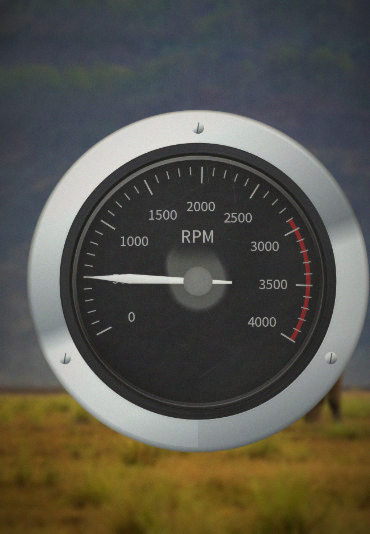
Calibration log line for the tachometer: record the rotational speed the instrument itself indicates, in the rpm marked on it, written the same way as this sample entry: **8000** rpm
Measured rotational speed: **500** rpm
